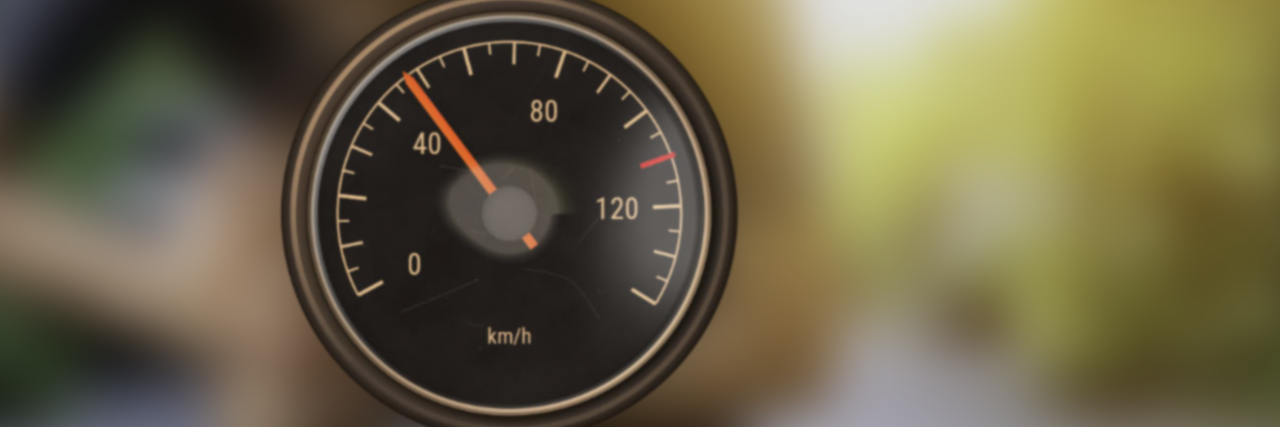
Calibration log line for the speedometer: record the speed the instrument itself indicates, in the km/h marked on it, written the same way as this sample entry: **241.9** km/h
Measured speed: **47.5** km/h
